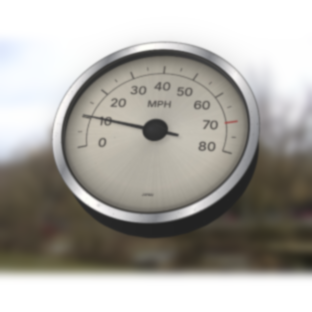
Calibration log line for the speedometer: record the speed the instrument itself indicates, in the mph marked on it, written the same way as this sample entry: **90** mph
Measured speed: **10** mph
